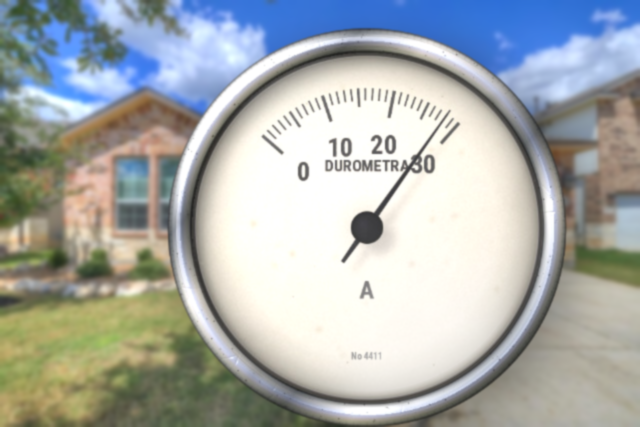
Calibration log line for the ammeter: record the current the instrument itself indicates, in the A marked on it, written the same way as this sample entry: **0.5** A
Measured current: **28** A
